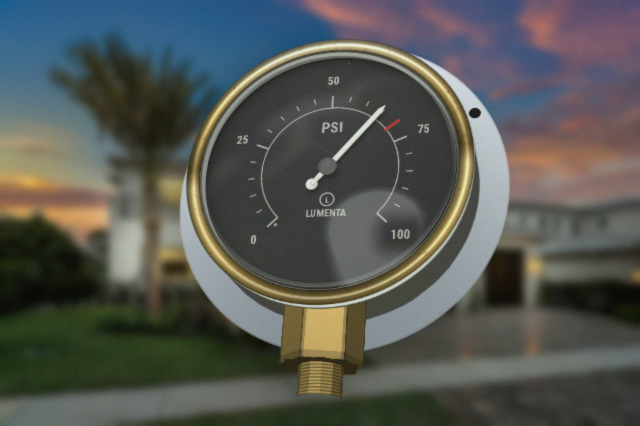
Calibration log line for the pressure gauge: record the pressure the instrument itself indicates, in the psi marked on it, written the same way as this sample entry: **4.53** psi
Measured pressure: **65** psi
